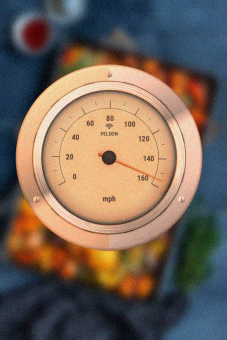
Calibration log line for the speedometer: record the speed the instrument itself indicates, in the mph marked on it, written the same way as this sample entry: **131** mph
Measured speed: **155** mph
